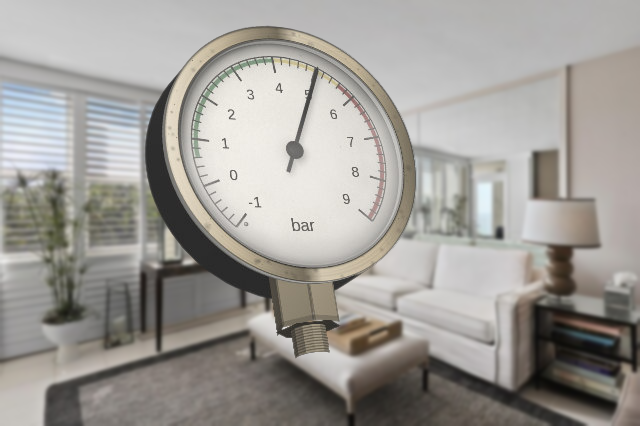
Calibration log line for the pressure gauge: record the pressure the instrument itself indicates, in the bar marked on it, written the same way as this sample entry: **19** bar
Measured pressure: **5** bar
